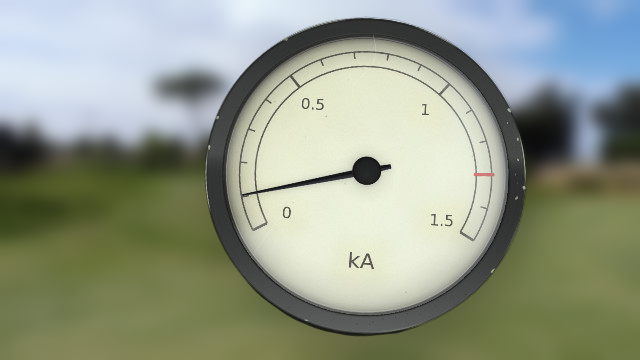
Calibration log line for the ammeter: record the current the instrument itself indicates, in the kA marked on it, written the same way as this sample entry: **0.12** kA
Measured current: **0.1** kA
